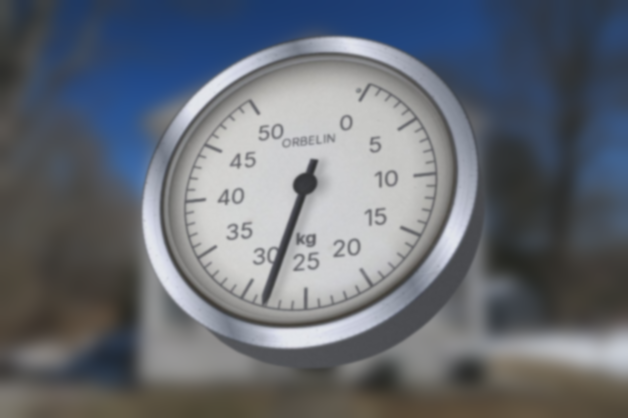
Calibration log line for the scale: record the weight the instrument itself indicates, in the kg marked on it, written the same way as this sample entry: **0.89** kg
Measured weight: **28** kg
